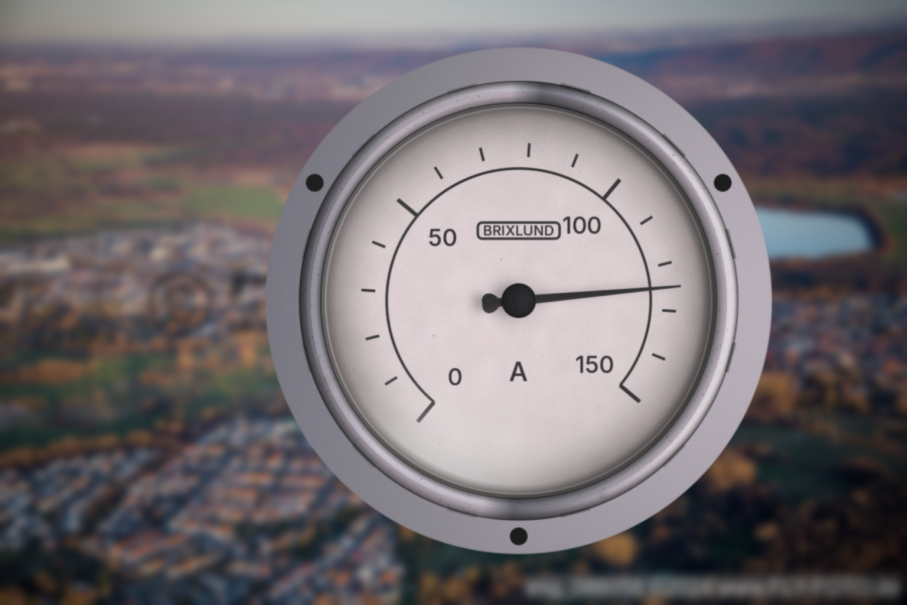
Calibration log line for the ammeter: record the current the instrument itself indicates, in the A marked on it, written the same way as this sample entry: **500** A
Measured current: **125** A
